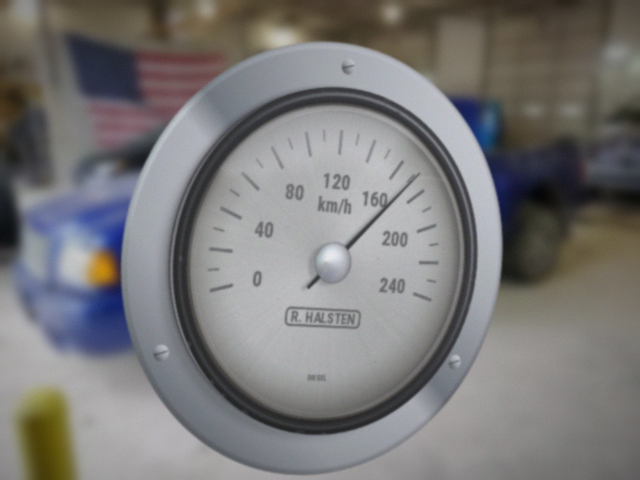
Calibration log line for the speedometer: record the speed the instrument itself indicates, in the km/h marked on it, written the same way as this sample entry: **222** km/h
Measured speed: **170** km/h
